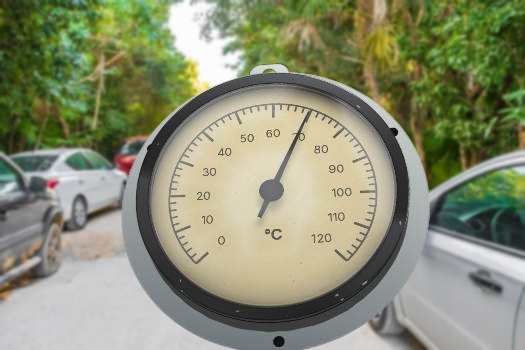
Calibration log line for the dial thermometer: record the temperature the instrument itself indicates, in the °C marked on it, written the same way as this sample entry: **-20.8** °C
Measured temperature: **70** °C
